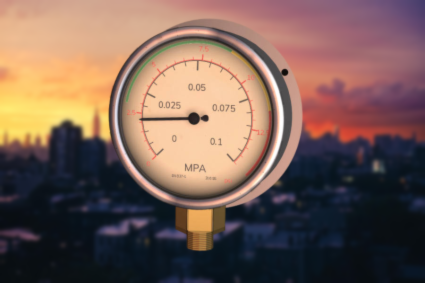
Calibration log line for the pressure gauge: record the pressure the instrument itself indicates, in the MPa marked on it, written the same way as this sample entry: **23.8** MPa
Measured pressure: **0.015** MPa
